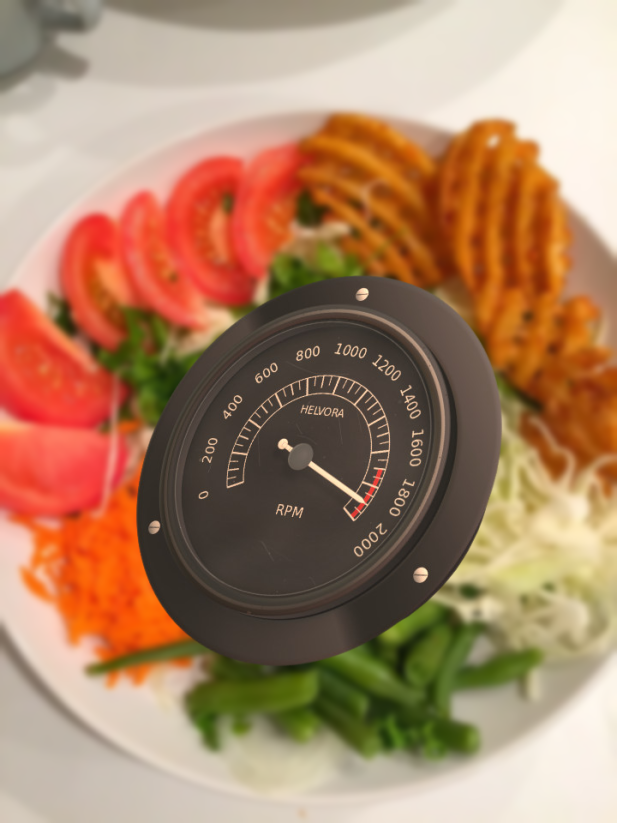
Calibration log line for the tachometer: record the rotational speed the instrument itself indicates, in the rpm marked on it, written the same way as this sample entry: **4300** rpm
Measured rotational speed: **1900** rpm
